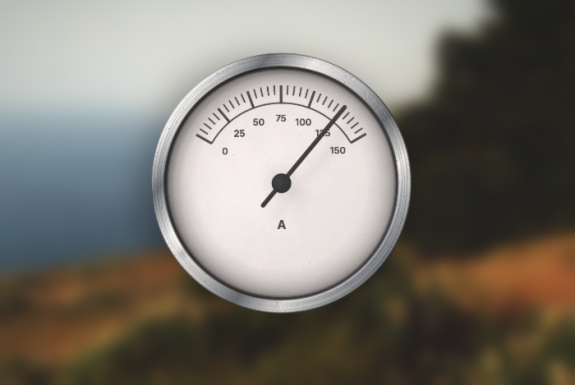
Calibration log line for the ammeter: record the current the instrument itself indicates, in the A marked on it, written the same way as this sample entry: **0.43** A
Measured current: **125** A
